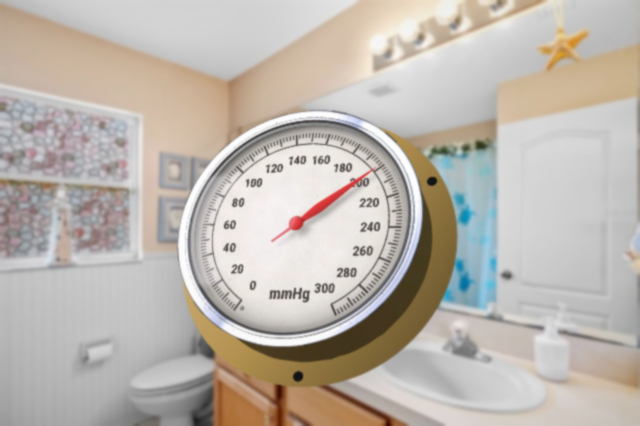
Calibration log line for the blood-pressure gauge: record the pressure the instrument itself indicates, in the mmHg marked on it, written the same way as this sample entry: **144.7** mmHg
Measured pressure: **200** mmHg
